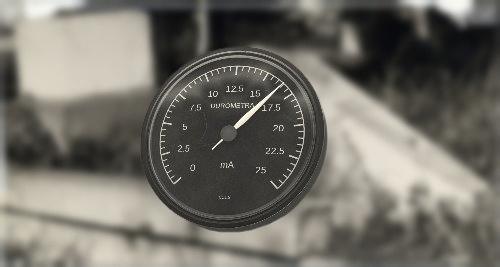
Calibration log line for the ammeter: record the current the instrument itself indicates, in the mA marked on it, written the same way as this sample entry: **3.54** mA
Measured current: **16.5** mA
